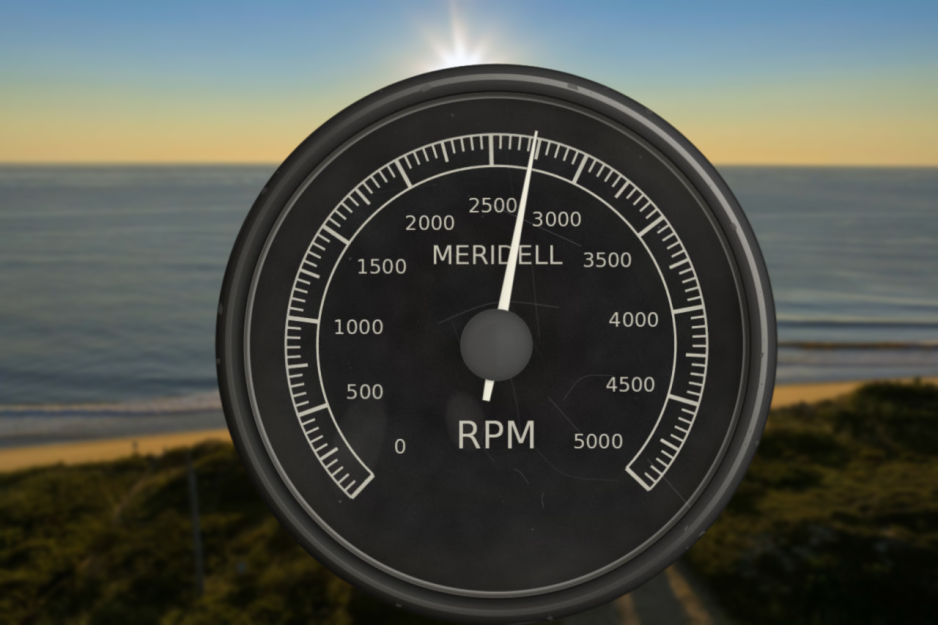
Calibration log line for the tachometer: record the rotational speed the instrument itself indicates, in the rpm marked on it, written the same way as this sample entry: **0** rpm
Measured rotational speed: **2725** rpm
